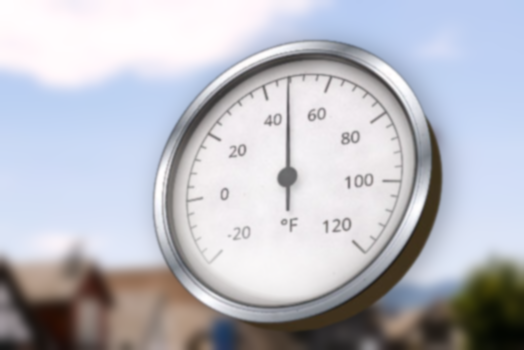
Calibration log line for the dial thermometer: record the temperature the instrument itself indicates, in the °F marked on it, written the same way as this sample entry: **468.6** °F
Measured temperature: **48** °F
